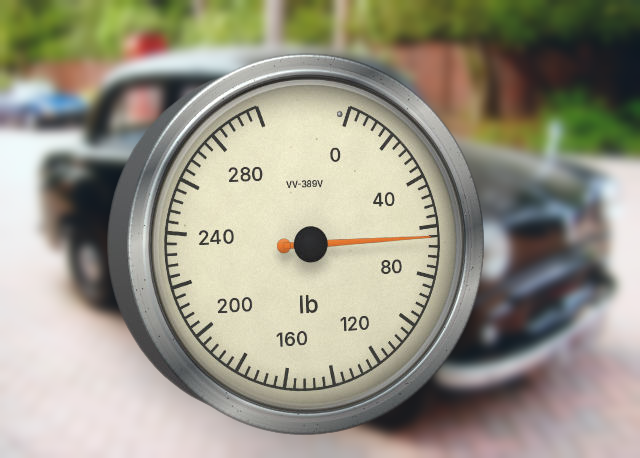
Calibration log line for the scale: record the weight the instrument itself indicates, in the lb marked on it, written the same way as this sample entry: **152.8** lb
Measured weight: **64** lb
